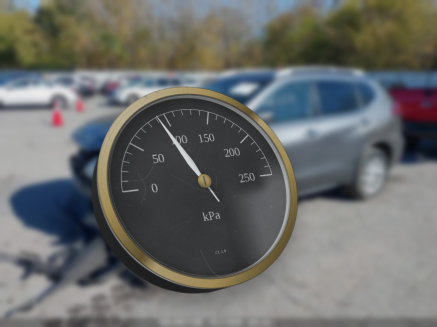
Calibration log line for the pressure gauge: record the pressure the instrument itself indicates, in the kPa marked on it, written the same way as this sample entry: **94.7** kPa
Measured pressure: **90** kPa
